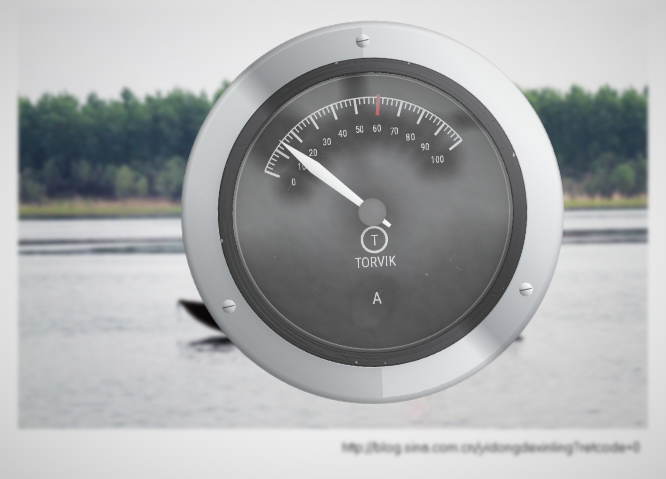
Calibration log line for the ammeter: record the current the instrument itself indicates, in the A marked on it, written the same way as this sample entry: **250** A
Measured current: **14** A
